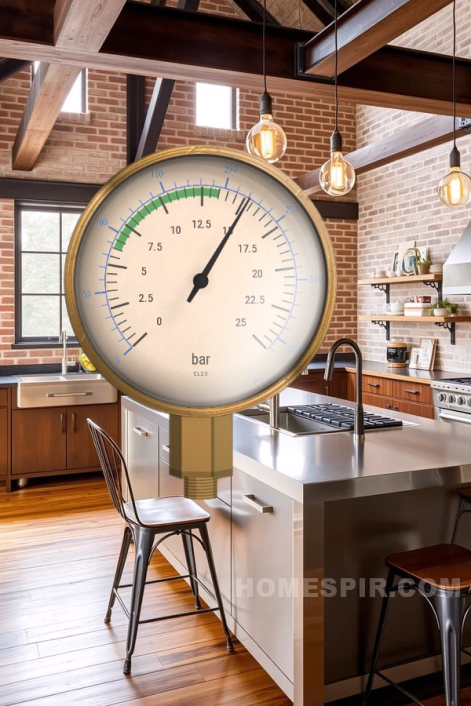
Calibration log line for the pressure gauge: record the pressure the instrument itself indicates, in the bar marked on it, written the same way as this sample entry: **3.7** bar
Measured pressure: **15.25** bar
